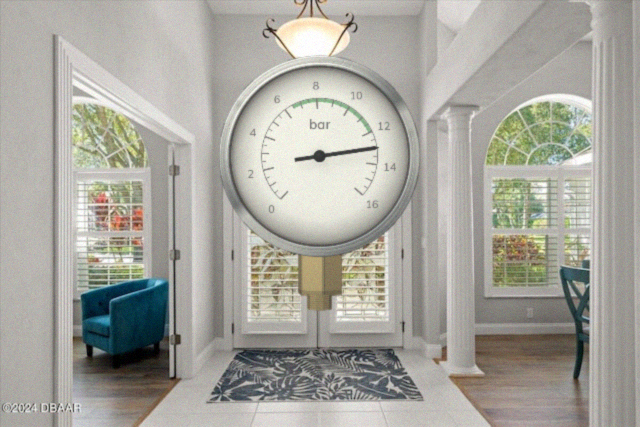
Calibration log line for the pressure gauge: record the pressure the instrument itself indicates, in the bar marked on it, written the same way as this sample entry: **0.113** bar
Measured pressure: **13** bar
